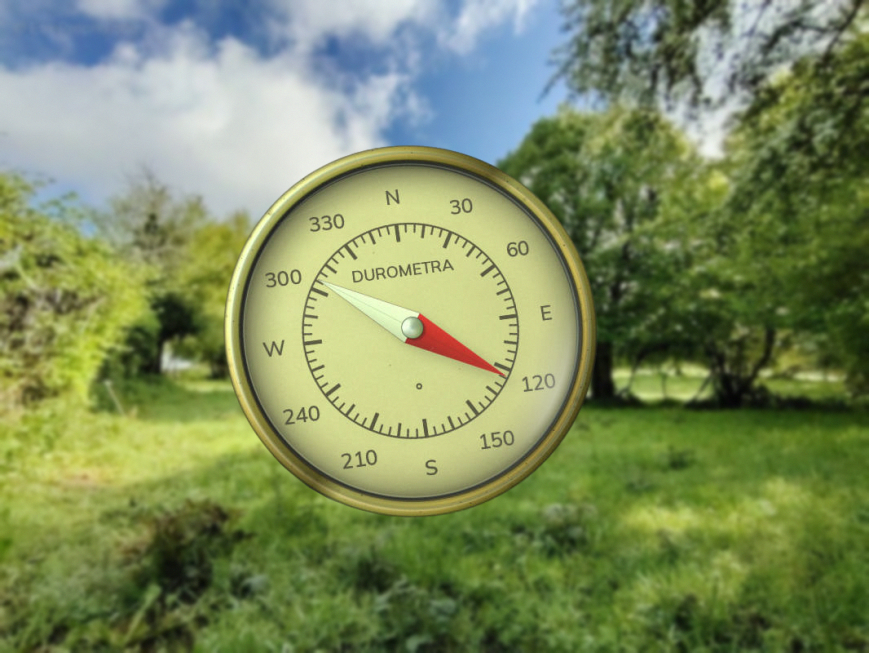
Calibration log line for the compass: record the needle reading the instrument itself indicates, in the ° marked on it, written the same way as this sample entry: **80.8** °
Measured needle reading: **125** °
